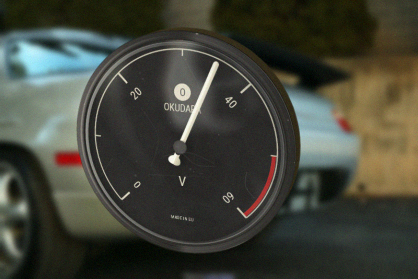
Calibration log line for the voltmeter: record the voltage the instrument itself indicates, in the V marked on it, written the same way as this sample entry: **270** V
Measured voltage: **35** V
